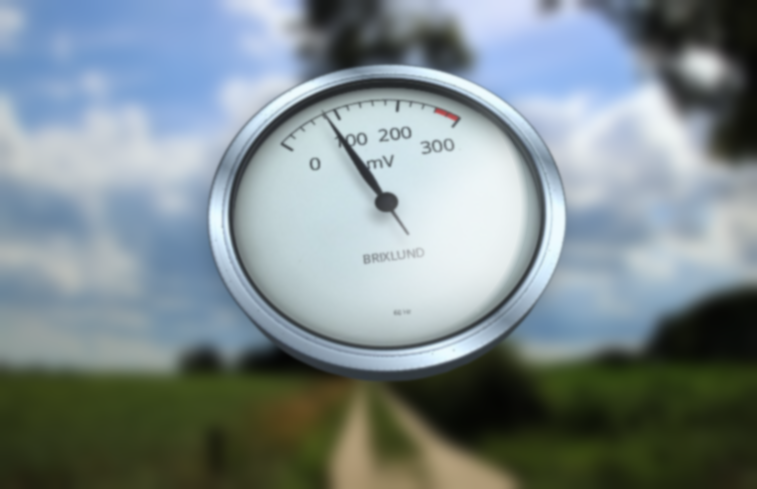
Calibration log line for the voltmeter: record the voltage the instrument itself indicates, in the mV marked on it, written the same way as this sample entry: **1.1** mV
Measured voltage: **80** mV
